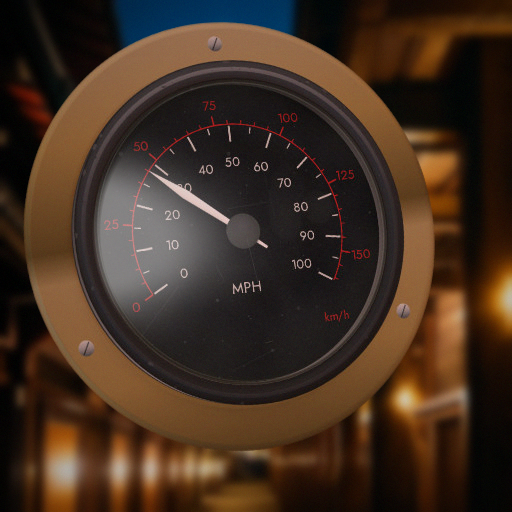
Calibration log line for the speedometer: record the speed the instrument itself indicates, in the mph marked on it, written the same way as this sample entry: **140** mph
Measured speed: **27.5** mph
